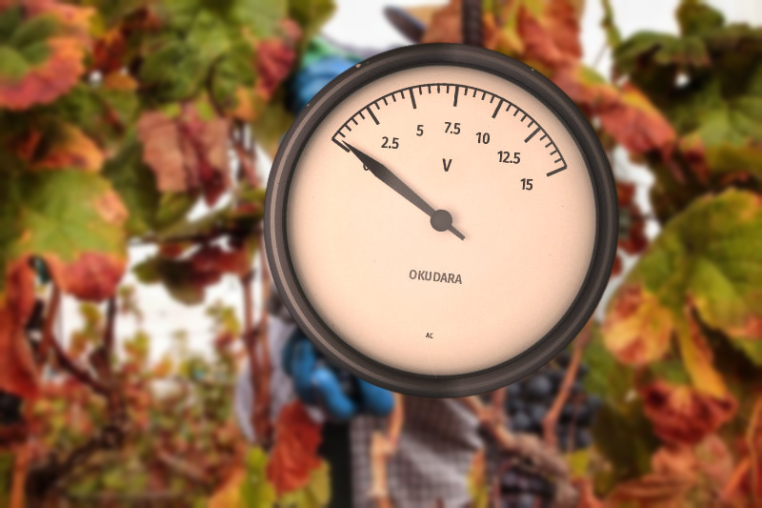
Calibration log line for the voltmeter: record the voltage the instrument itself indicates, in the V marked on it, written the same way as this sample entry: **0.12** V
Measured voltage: **0.25** V
